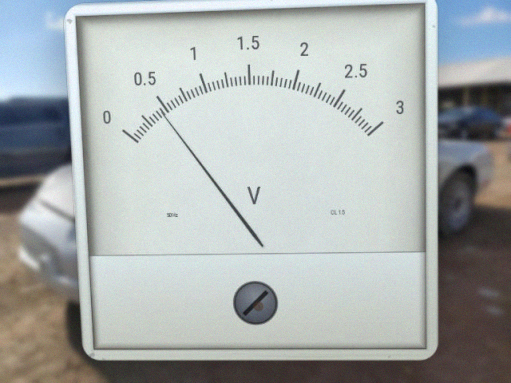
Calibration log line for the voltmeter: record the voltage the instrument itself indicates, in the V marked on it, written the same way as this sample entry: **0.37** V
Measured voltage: **0.45** V
